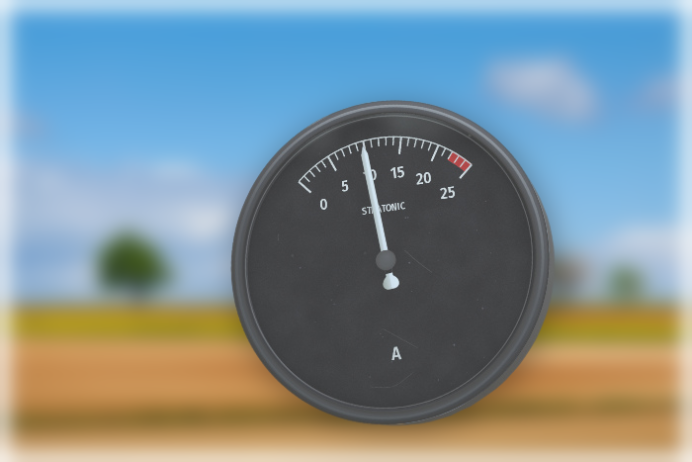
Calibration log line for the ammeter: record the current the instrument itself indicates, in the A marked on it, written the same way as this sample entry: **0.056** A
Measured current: **10** A
